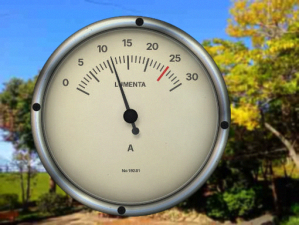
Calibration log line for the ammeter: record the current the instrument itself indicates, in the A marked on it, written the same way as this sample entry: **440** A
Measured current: **11** A
